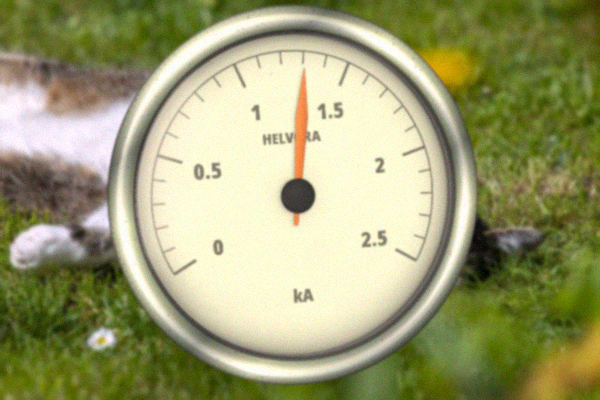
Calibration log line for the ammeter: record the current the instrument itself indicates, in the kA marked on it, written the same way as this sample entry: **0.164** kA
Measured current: **1.3** kA
